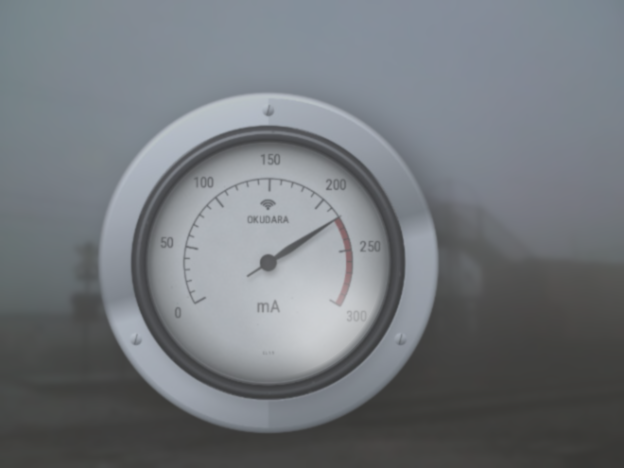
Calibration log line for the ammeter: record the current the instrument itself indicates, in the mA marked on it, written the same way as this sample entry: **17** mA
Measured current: **220** mA
